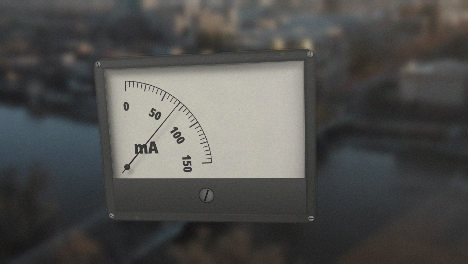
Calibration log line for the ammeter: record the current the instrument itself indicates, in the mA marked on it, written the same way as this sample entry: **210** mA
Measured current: **70** mA
